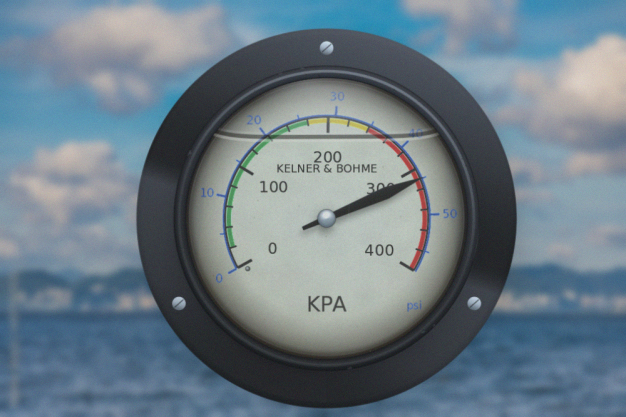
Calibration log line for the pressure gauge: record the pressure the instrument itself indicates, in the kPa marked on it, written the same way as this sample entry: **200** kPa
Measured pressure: **310** kPa
